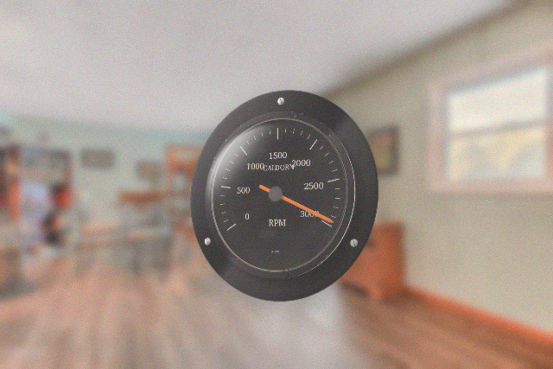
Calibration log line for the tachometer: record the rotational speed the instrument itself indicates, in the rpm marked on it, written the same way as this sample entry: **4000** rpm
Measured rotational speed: **2950** rpm
